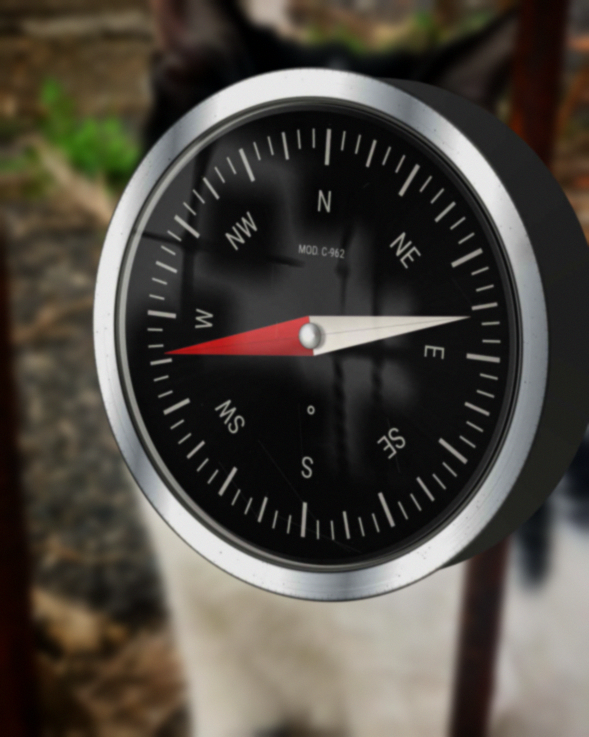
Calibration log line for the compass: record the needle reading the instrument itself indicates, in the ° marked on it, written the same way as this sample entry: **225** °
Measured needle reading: **257.5** °
